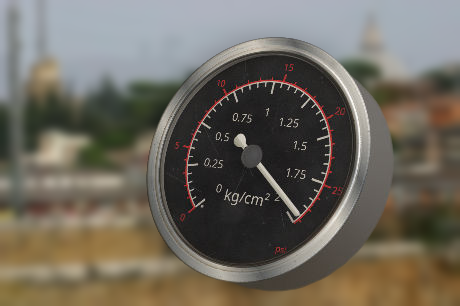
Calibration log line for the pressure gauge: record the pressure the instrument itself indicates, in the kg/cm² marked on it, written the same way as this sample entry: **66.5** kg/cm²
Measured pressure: **1.95** kg/cm²
